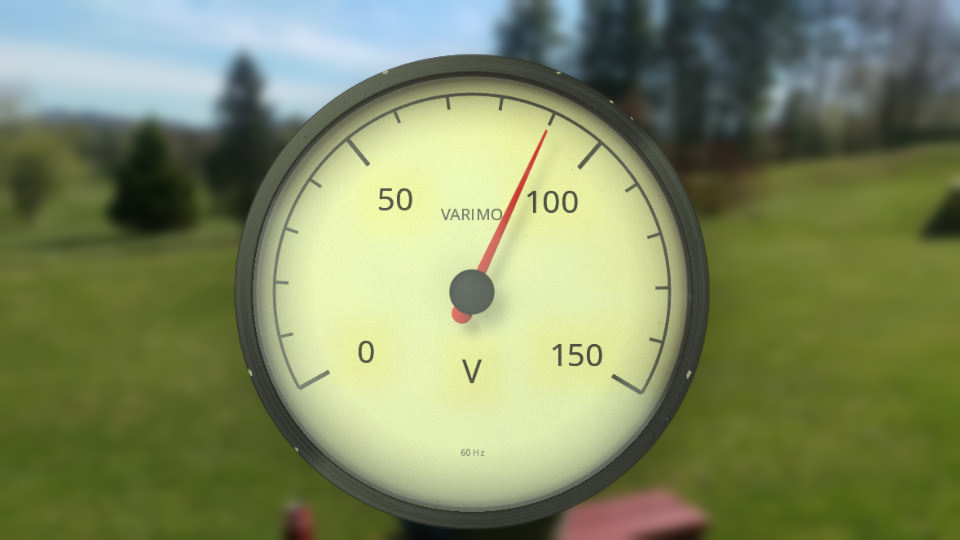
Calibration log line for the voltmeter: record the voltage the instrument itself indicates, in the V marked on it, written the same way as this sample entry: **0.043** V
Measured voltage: **90** V
